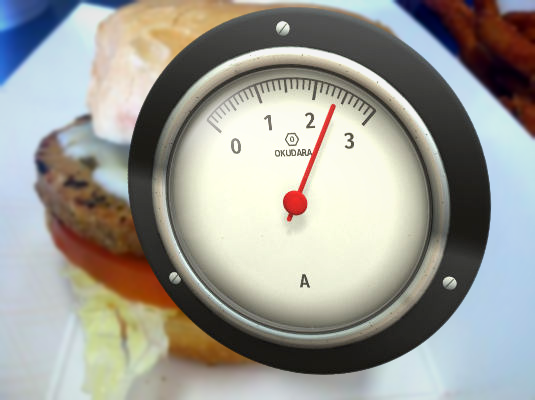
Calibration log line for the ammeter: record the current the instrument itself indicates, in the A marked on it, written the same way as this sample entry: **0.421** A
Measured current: **2.4** A
